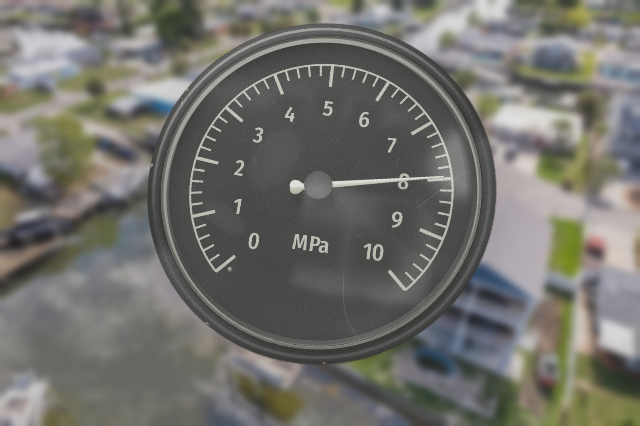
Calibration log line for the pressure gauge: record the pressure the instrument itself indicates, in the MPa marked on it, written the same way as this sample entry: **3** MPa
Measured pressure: **8** MPa
